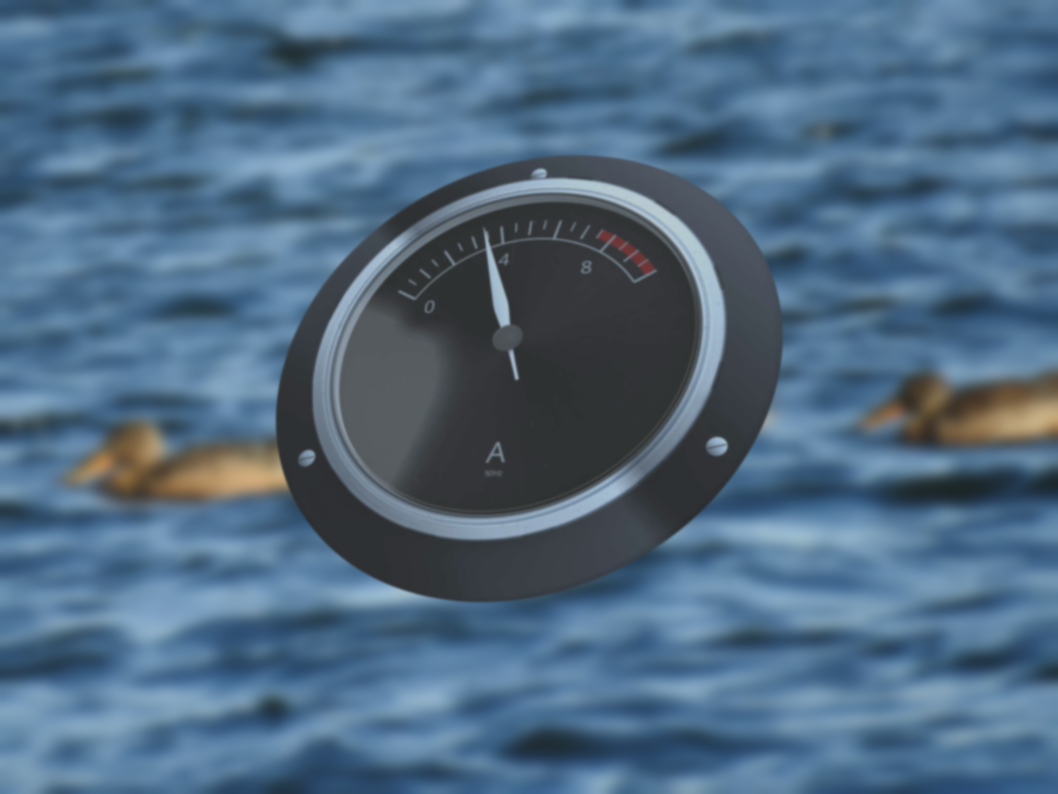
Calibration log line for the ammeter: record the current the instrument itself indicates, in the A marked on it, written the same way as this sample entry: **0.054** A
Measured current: **3.5** A
